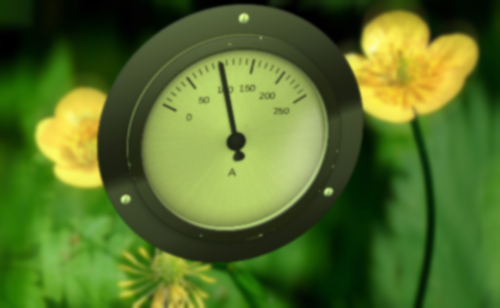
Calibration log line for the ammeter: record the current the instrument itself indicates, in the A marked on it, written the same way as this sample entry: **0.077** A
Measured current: **100** A
